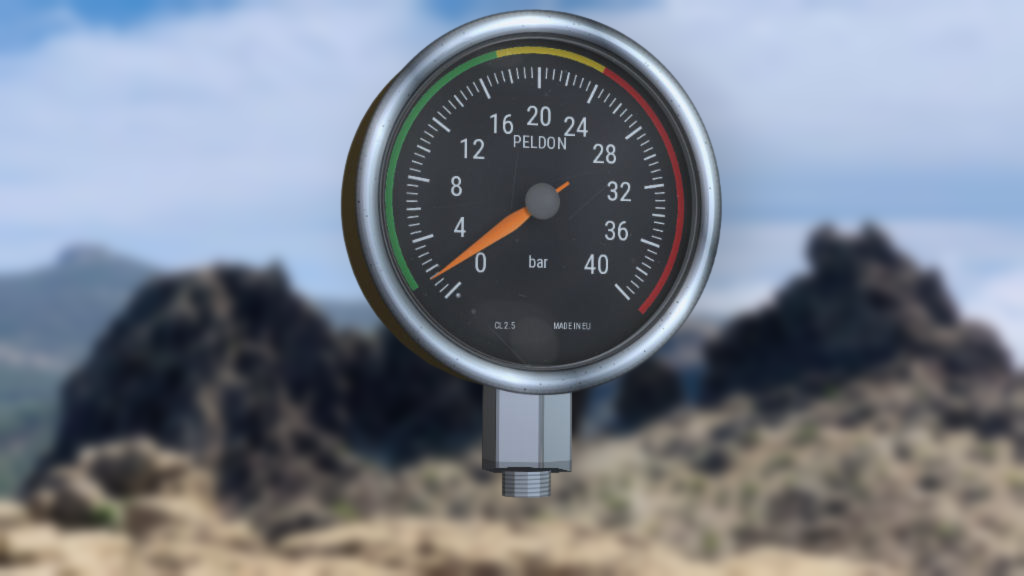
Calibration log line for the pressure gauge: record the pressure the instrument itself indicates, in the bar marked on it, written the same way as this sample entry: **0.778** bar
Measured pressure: **1.5** bar
